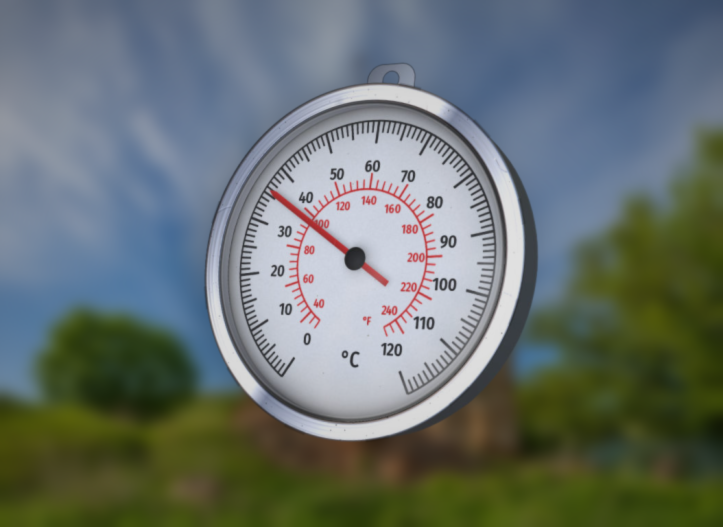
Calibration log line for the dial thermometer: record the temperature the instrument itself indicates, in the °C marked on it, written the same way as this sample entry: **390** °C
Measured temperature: **36** °C
